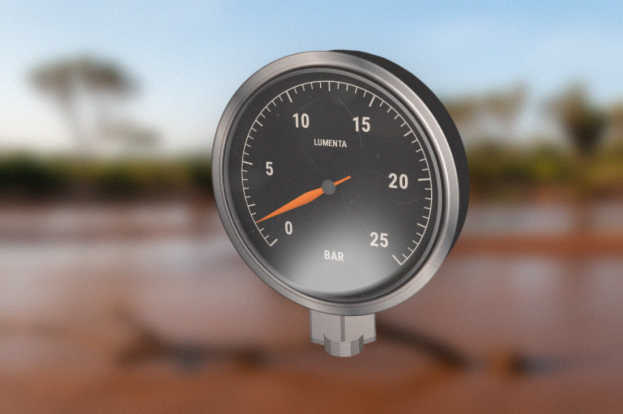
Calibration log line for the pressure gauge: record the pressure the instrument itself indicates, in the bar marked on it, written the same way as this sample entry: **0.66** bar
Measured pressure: **1.5** bar
